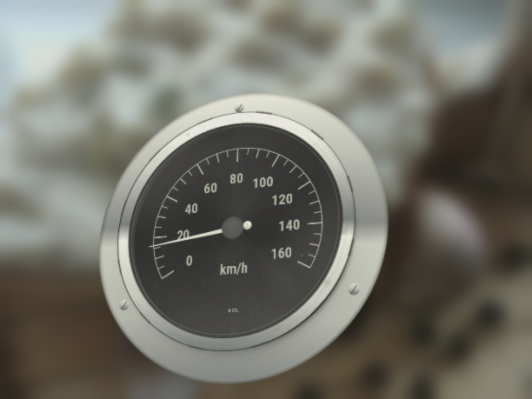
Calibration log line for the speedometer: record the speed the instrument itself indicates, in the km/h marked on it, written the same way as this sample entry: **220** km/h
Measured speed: **15** km/h
